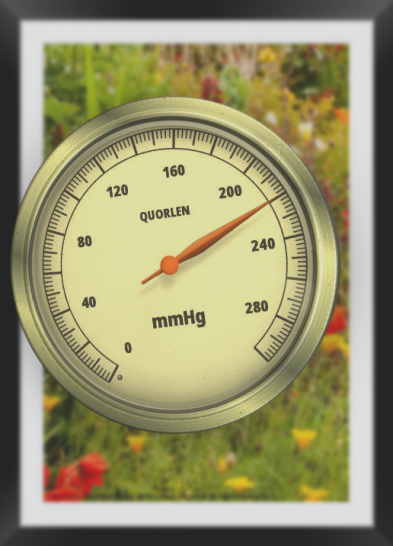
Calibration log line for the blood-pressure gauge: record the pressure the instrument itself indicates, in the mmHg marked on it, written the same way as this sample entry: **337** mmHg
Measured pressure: **220** mmHg
